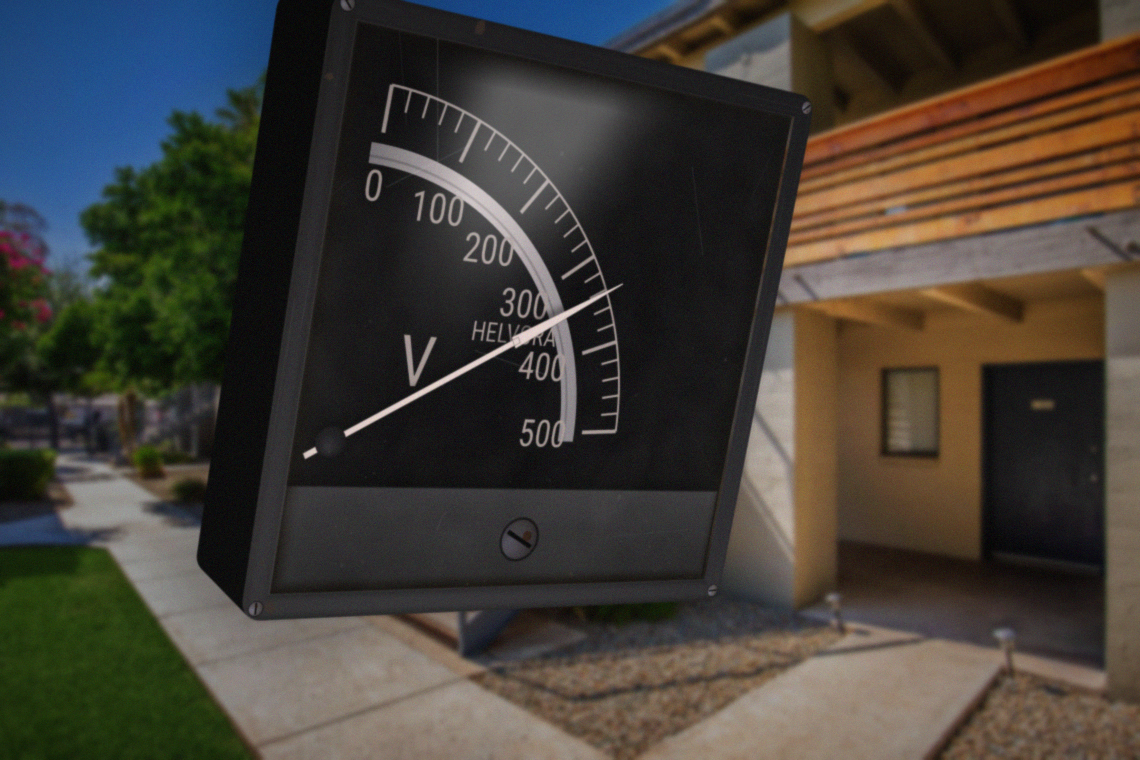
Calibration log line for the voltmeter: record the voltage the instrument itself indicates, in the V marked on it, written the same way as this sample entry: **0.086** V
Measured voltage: **340** V
